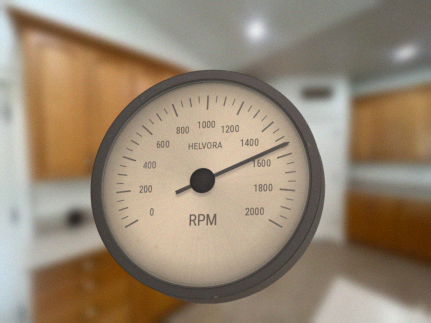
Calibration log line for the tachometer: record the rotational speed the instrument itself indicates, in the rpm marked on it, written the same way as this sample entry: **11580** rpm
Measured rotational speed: **1550** rpm
